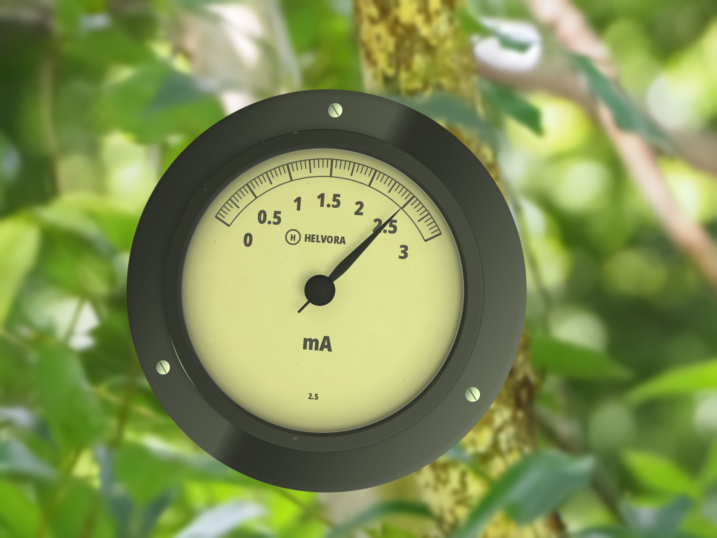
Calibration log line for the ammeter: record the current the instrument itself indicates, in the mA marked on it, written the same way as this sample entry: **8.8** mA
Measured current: **2.5** mA
